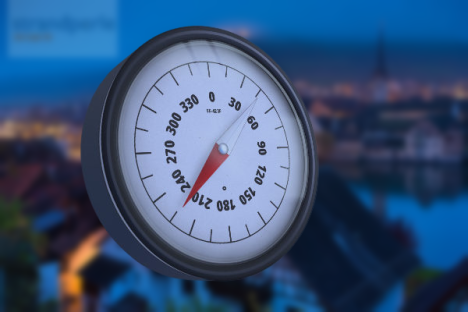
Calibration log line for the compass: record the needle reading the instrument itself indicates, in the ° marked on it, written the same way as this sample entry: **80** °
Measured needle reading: **225** °
